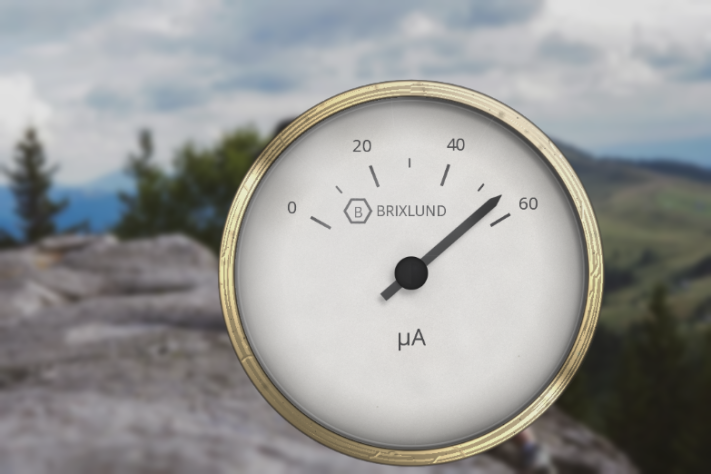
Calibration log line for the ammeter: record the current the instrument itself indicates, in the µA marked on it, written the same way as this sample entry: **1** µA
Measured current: **55** µA
